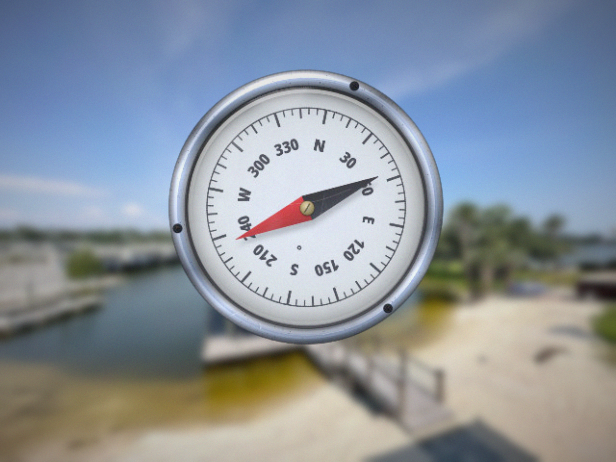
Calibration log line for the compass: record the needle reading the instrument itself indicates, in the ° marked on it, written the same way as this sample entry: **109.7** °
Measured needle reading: **235** °
